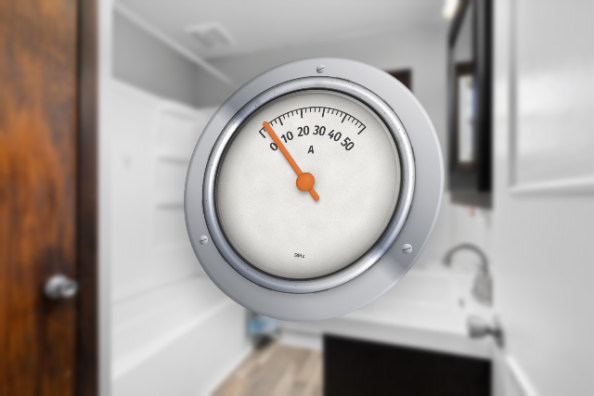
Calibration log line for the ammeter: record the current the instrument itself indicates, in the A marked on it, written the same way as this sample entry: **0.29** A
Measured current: **4** A
